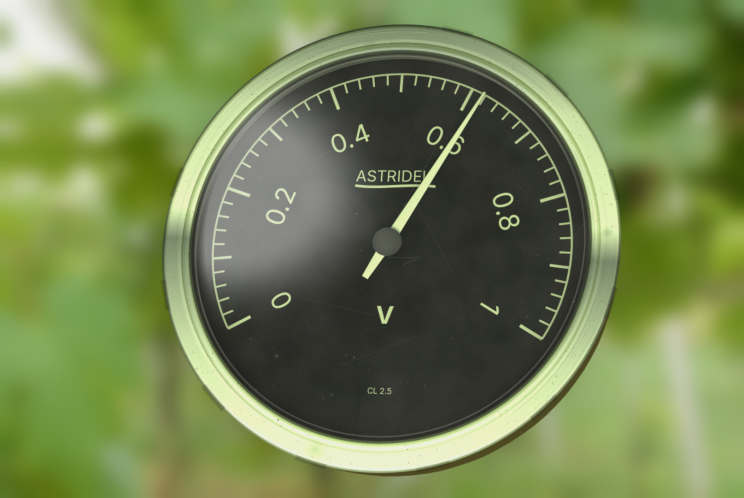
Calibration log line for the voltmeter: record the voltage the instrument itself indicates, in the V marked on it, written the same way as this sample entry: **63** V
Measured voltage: **0.62** V
